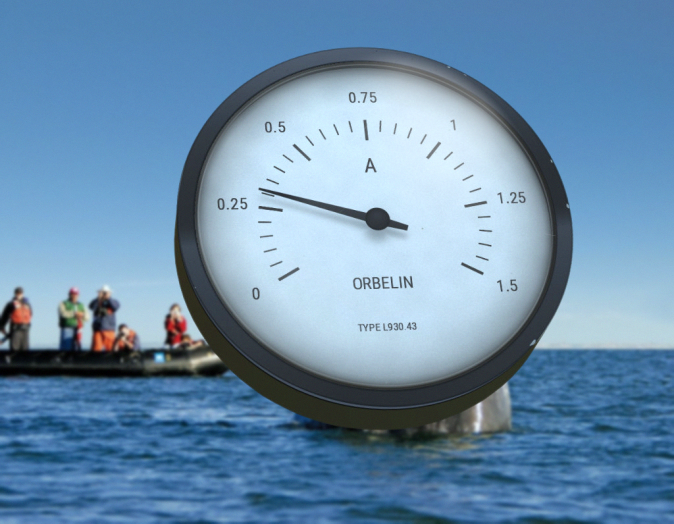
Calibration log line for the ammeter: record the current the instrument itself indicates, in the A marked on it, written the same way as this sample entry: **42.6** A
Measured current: **0.3** A
